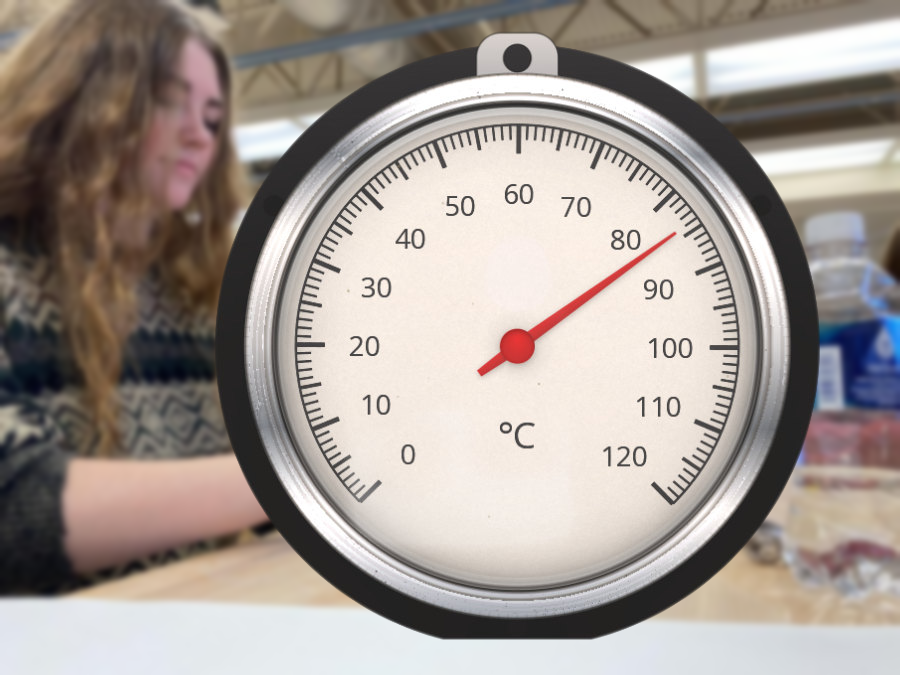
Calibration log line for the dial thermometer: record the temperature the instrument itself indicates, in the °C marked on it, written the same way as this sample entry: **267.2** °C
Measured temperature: **84** °C
